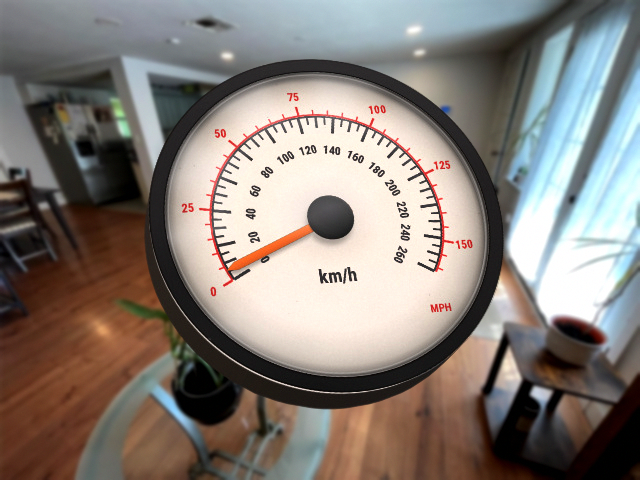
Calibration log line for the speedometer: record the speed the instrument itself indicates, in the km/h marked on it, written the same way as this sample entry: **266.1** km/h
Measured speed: **5** km/h
